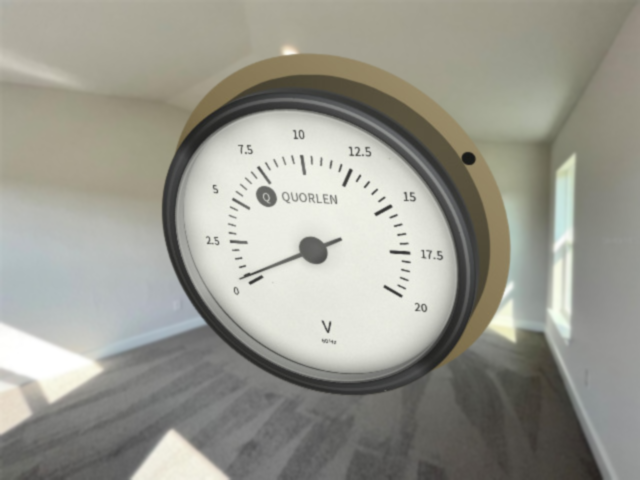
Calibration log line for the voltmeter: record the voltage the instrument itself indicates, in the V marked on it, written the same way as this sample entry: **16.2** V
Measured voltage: **0.5** V
